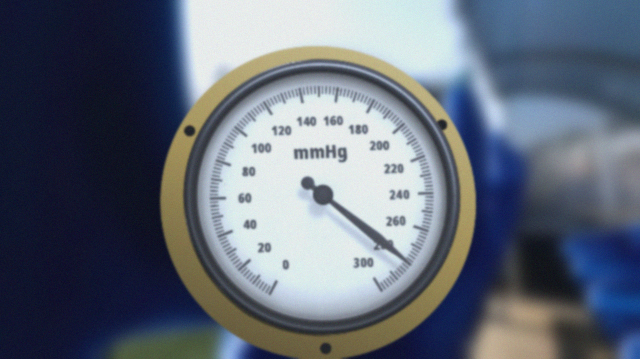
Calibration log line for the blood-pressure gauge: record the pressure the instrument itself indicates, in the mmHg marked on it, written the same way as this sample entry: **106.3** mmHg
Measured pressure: **280** mmHg
